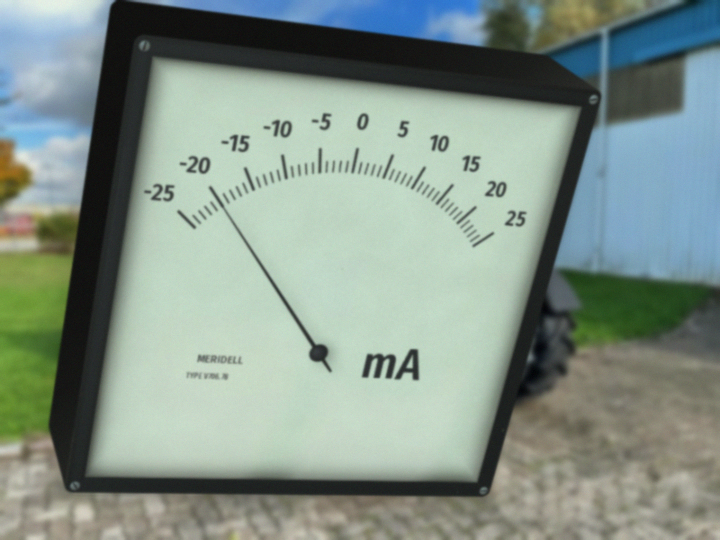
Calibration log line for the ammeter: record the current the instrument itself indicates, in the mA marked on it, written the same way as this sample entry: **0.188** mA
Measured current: **-20** mA
